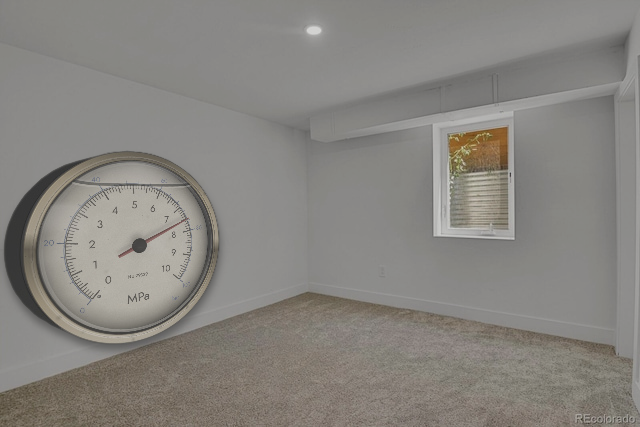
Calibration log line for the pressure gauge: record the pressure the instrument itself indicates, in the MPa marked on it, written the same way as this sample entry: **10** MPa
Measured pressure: **7.5** MPa
